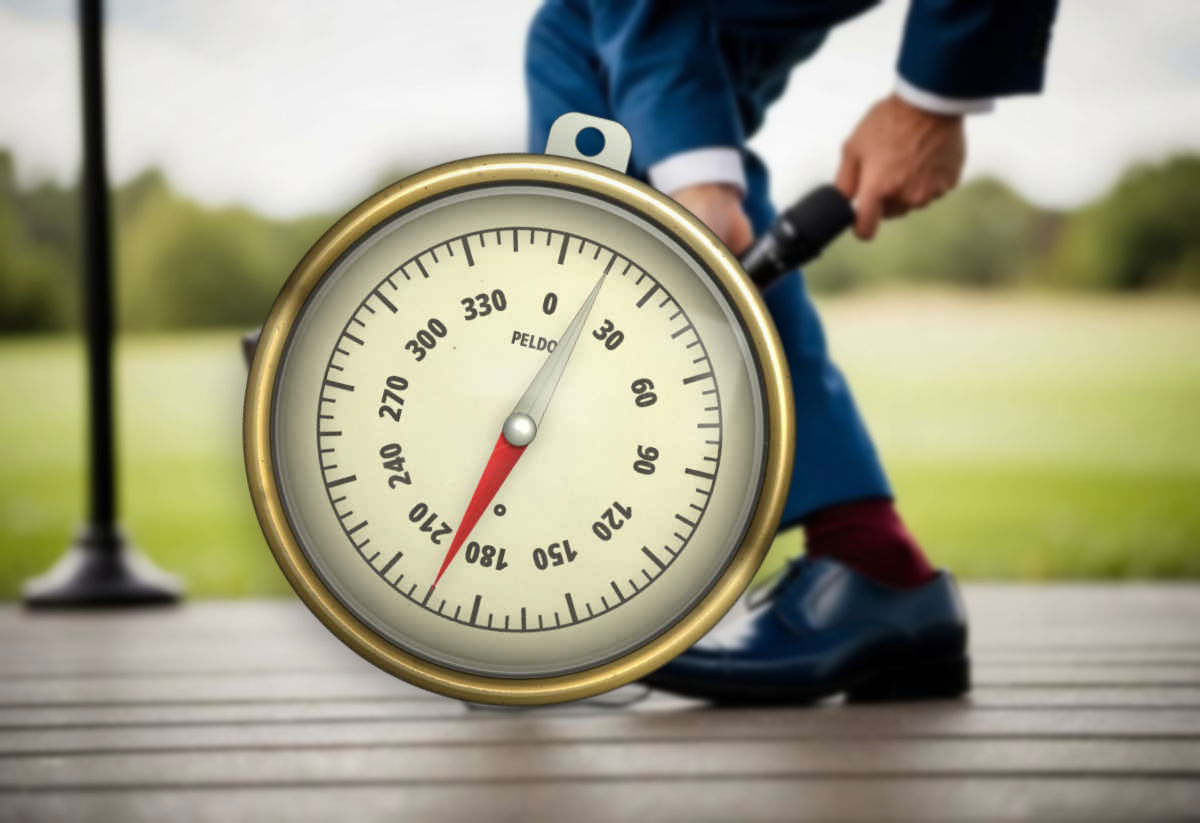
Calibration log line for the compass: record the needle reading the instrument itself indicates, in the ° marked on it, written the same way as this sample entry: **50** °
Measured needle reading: **195** °
